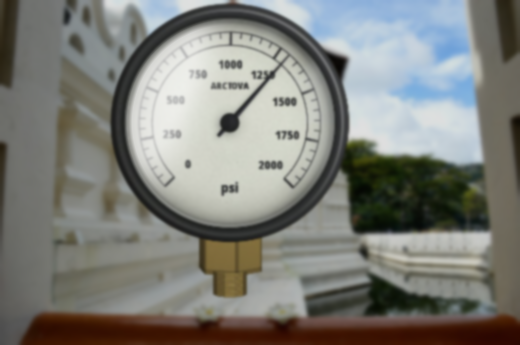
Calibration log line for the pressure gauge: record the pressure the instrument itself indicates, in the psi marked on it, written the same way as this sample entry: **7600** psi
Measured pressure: **1300** psi
